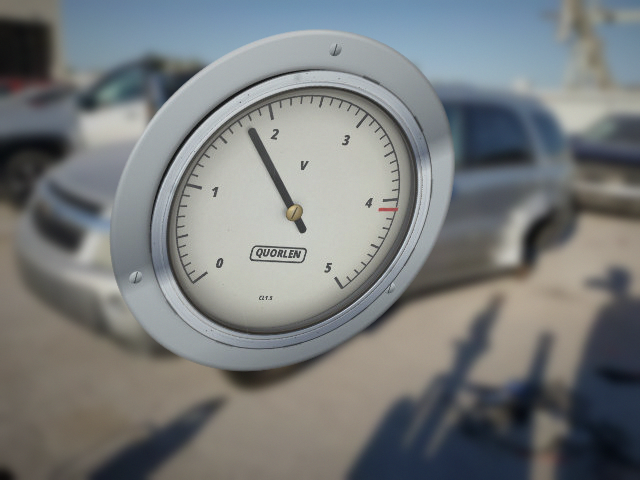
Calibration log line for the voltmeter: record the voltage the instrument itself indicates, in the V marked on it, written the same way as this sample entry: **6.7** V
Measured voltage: **1.75** V
